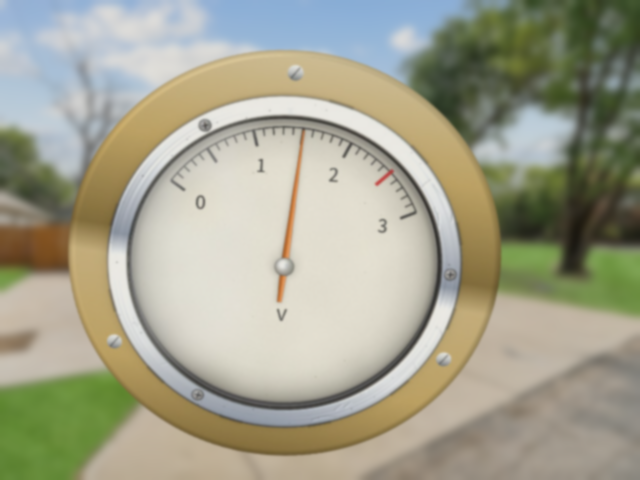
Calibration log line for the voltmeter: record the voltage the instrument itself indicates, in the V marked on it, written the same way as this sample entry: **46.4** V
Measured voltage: **1.5** V
